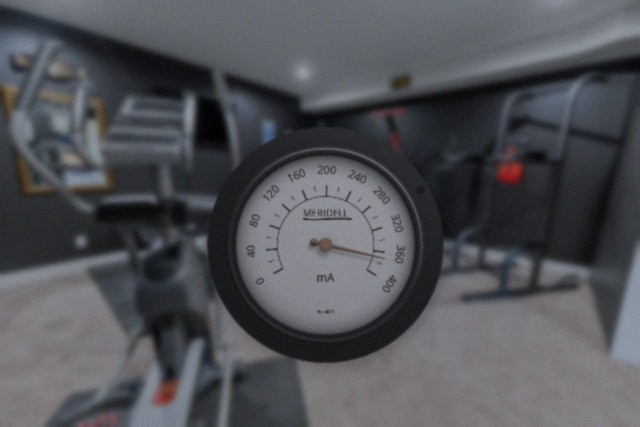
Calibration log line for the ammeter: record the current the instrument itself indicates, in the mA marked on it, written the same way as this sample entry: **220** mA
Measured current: **370** mA
